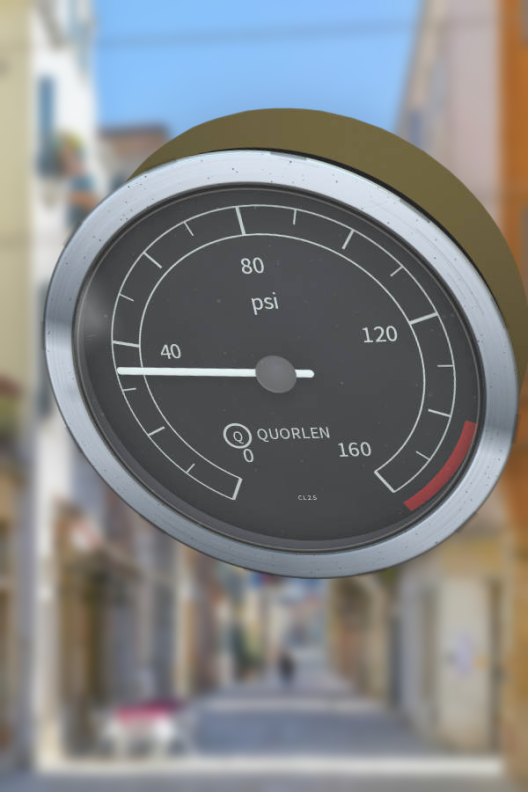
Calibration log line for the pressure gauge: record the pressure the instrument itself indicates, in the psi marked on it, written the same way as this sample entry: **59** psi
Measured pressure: **35** psi
